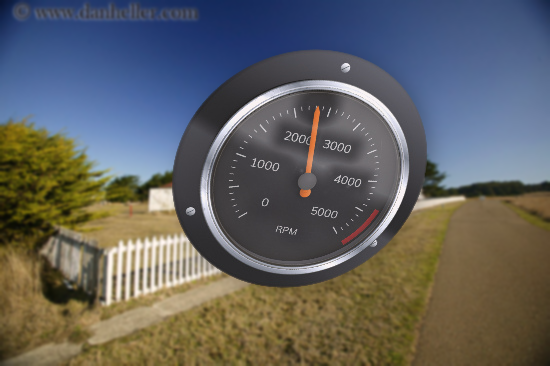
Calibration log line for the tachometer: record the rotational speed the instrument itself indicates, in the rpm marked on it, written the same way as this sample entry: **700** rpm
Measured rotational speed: **2300** rpm
